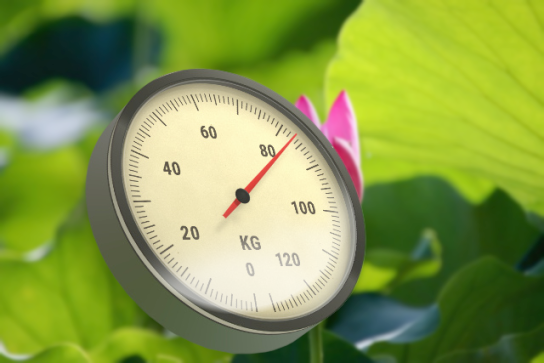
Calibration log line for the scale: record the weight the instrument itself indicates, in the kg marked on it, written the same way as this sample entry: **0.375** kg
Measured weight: **83** kg
